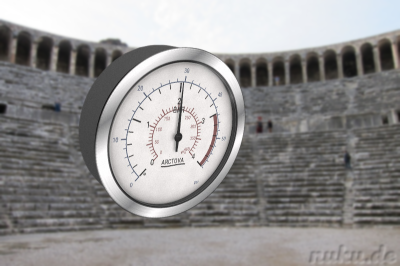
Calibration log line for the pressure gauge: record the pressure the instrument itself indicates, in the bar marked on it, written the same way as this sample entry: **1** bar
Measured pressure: **2** bar
